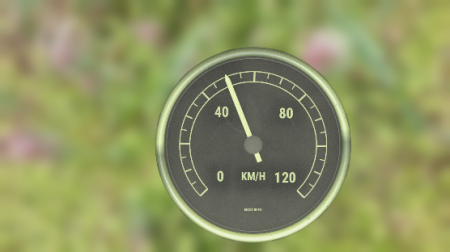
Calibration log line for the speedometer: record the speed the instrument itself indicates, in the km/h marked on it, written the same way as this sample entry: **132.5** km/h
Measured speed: **50** km/h
